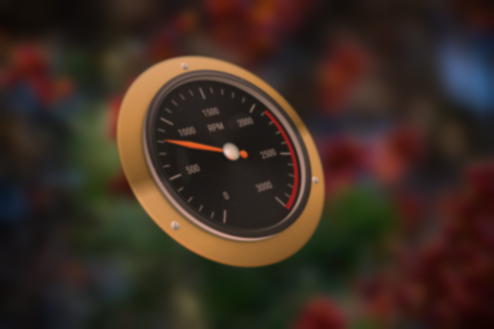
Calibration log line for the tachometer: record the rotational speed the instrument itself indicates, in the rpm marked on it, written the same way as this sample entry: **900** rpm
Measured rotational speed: **800** rpm
